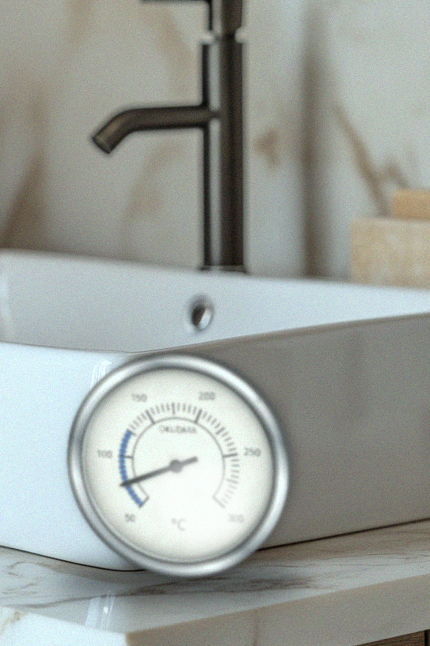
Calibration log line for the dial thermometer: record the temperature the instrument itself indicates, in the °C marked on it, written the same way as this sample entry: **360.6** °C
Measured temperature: **75** °C
